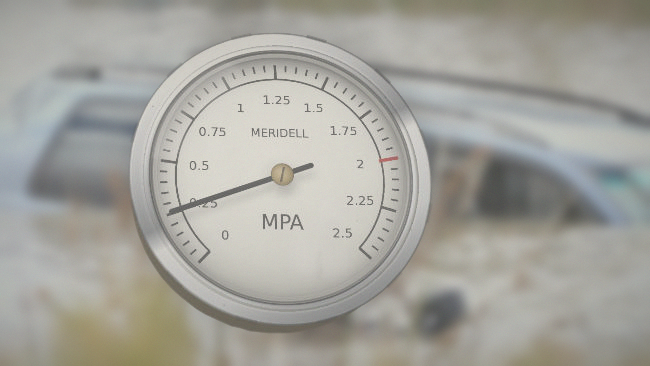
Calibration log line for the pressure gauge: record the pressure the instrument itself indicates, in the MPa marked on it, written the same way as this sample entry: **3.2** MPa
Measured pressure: **0.25** MPa
